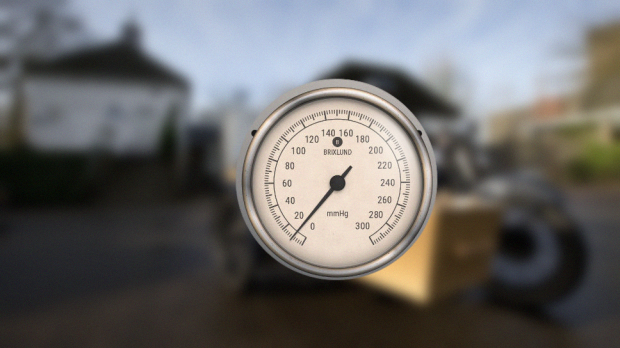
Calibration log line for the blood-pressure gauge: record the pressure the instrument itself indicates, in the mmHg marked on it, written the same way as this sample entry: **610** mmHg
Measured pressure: **10** mmHg
